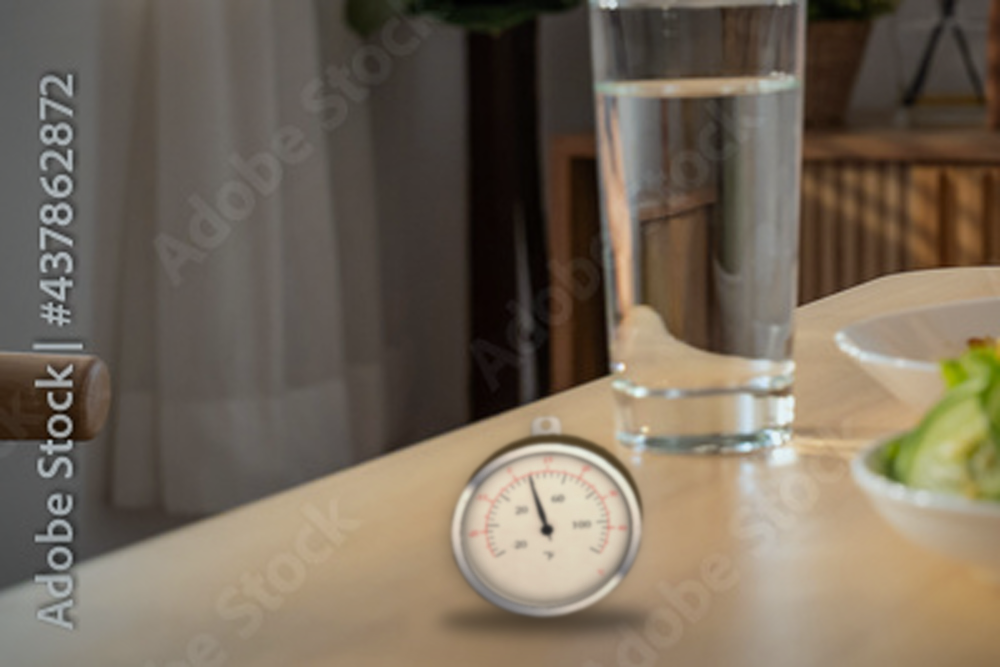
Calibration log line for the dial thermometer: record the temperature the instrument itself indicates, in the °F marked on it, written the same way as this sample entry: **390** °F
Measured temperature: **40** °F
